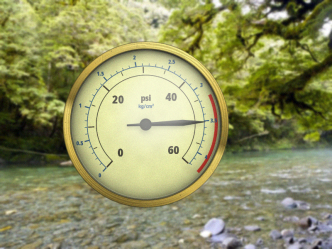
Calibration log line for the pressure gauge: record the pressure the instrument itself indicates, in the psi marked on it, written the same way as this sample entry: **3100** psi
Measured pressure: **50** psi
